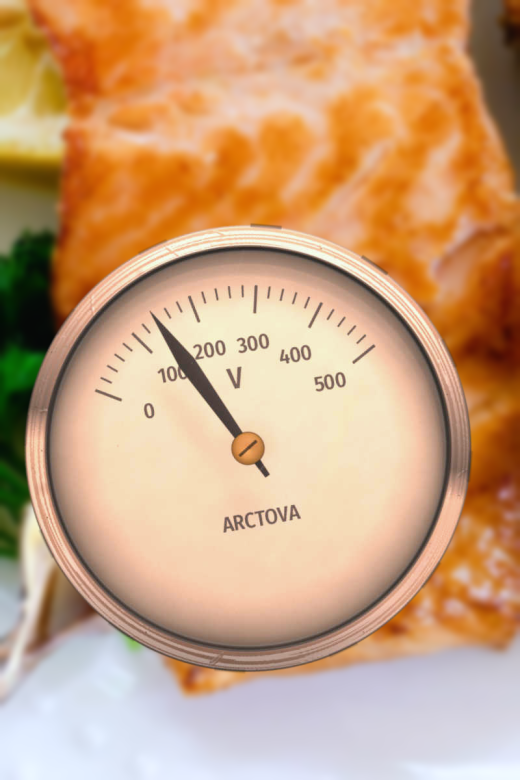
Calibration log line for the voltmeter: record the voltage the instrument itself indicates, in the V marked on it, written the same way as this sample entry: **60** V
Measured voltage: **140** V
